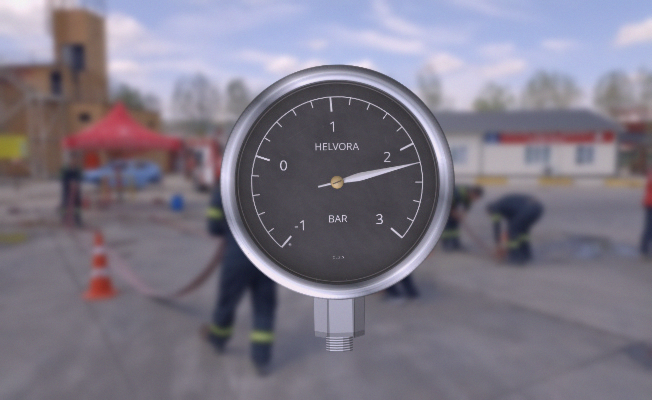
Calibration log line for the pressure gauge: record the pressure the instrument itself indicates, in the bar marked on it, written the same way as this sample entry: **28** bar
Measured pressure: **2.2** bar
